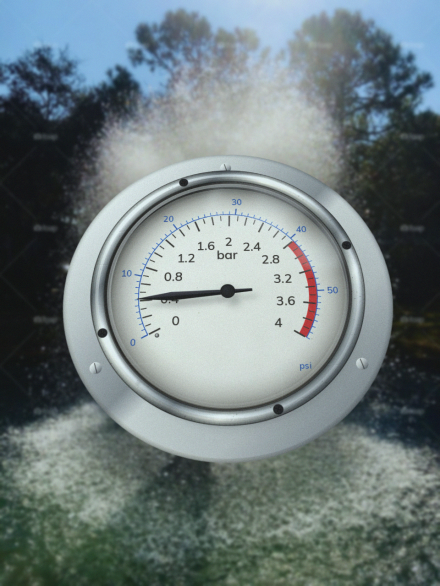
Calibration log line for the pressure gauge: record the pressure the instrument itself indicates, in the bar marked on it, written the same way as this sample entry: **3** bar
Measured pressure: **0.4** bar
